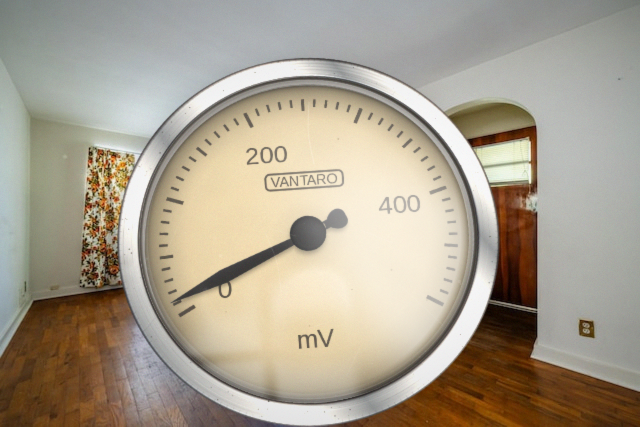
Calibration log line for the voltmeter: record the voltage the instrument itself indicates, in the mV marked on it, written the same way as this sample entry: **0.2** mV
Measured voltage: **10** mV
